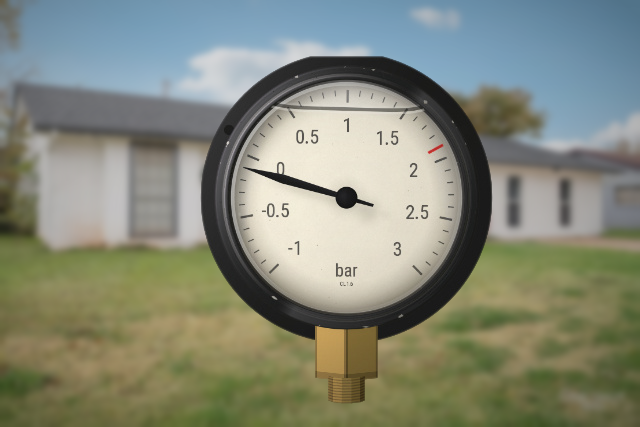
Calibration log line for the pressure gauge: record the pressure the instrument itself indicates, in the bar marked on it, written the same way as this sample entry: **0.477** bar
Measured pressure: **-0.1** bar
